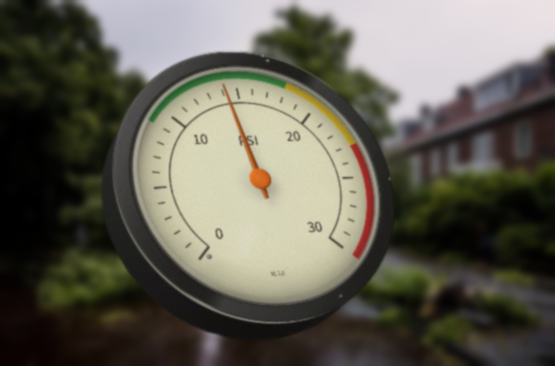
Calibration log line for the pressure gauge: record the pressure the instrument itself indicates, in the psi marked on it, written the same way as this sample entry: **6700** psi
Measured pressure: **14** psi
